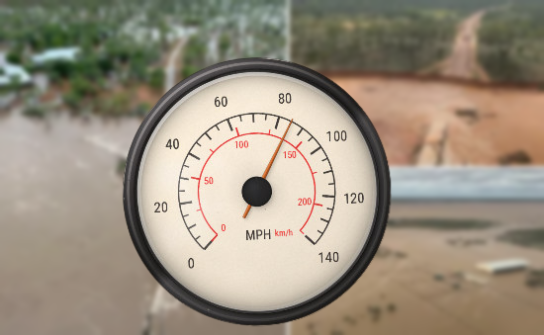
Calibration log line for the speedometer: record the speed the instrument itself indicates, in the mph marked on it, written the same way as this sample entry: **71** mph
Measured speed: **85** mph
